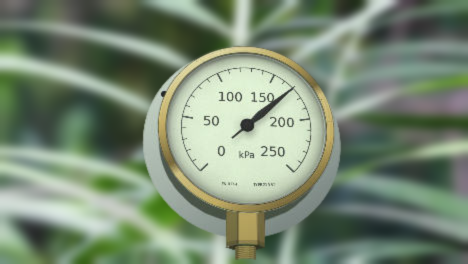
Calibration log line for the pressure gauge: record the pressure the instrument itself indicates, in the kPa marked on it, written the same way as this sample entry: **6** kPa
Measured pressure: **170** kPa
